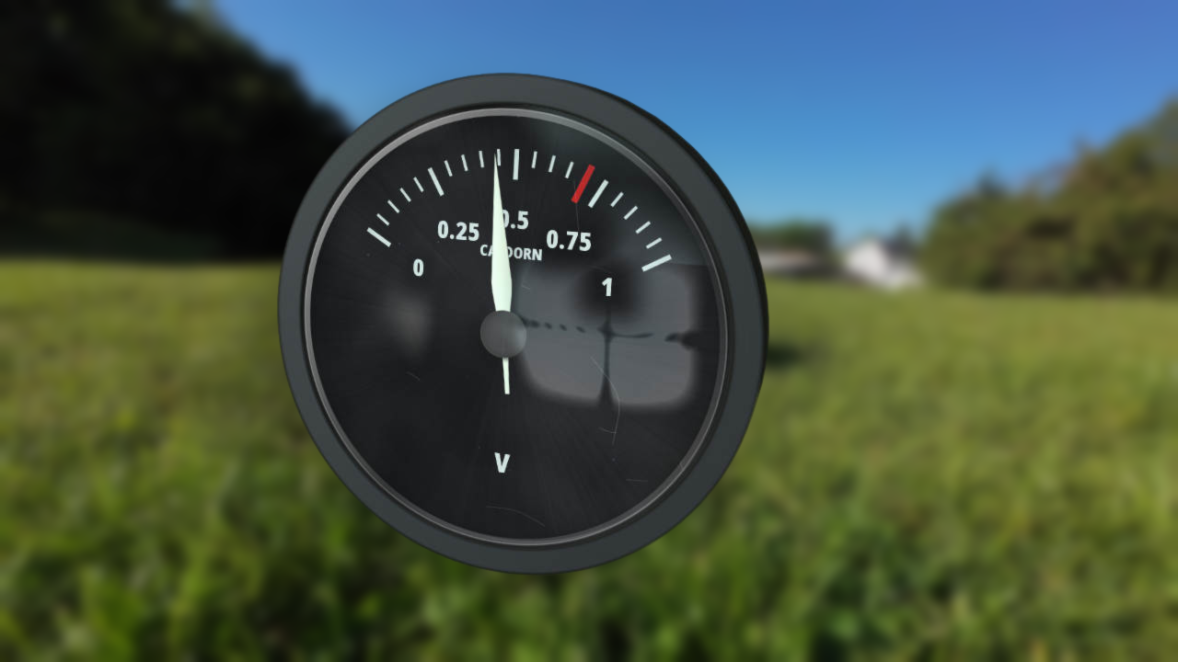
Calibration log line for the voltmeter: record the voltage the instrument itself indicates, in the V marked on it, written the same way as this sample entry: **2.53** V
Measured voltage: **0.45** V
